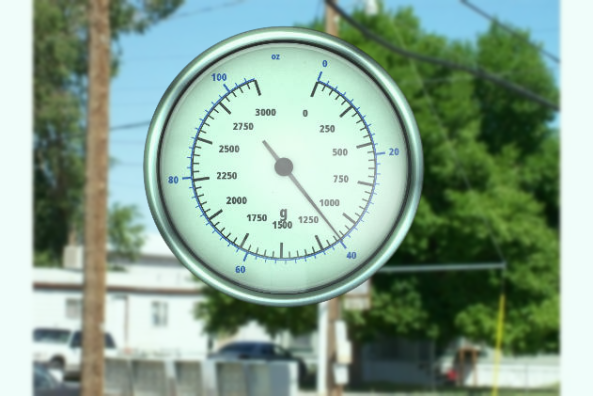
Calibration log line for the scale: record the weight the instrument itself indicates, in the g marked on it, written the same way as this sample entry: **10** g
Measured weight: **1125** g
